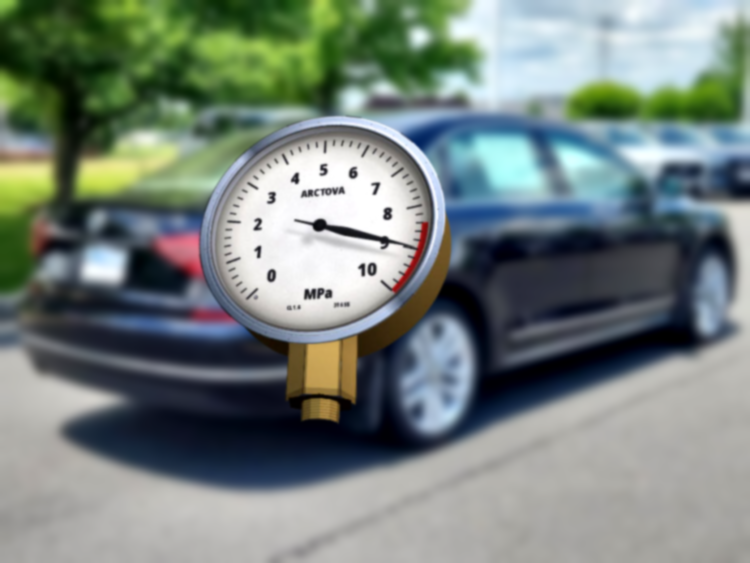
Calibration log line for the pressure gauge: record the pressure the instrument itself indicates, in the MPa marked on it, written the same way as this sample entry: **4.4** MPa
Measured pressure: **9** MPa
